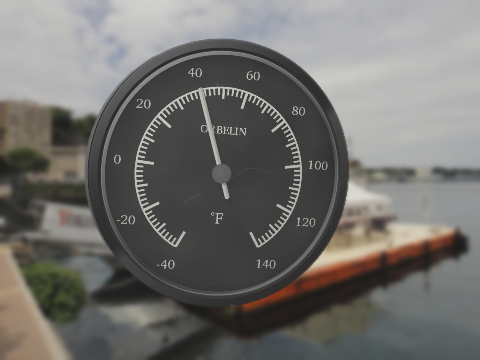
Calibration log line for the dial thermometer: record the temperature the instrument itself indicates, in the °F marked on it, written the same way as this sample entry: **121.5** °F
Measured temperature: **40** °F
